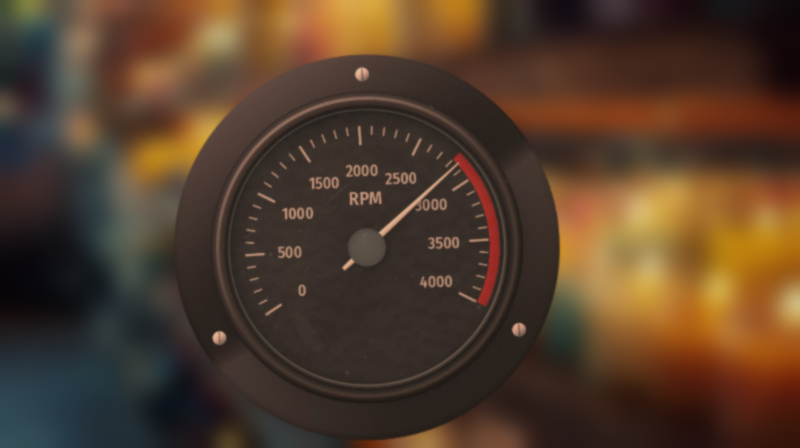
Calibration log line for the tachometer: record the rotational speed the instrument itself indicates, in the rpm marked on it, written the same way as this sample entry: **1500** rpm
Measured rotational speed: **2850** rpm
